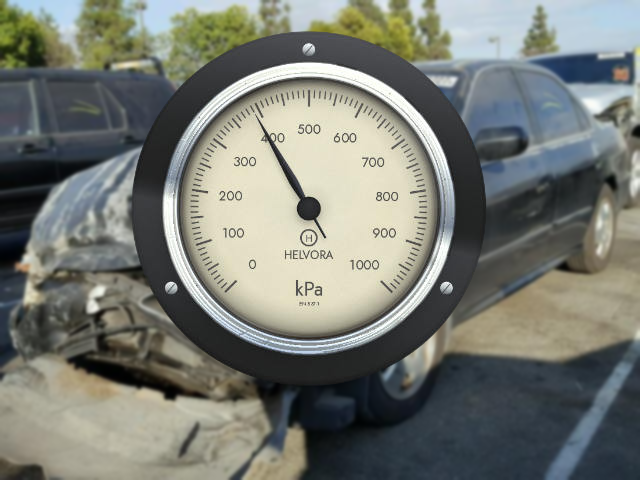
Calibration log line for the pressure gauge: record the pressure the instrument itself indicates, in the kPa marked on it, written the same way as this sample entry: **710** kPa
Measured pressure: **390** kPa
